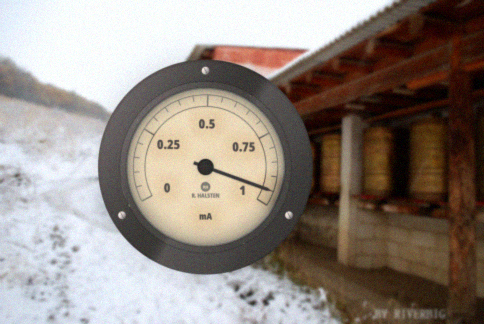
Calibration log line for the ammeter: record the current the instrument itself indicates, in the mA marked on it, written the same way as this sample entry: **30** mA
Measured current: **0.95** mA
